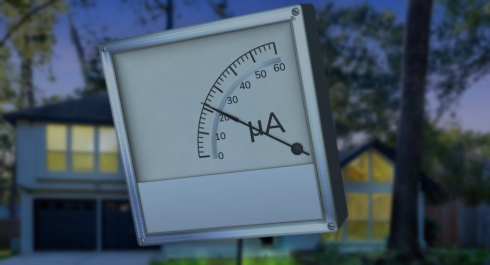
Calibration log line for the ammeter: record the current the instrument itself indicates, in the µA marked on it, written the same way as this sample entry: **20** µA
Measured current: **22** µA
